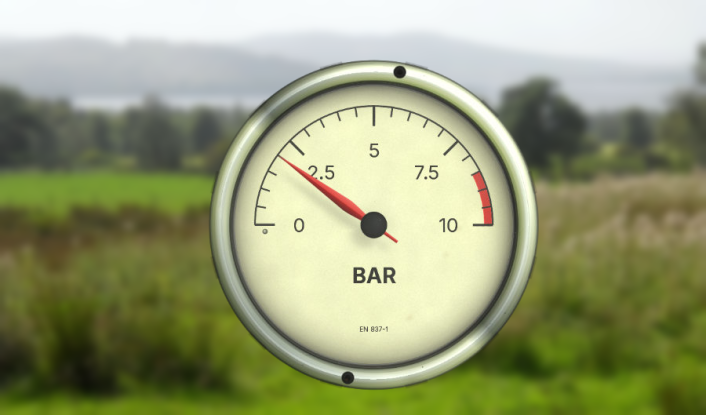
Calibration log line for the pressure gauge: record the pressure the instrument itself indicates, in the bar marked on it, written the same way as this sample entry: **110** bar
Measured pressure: **2** bar
